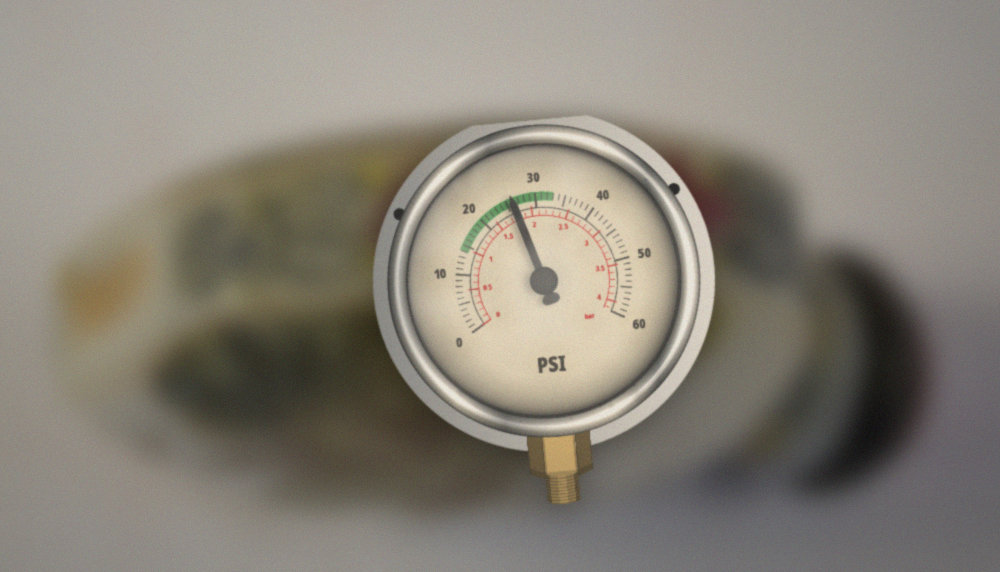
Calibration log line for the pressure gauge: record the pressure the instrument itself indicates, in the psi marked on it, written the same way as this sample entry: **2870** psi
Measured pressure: **26** psi
